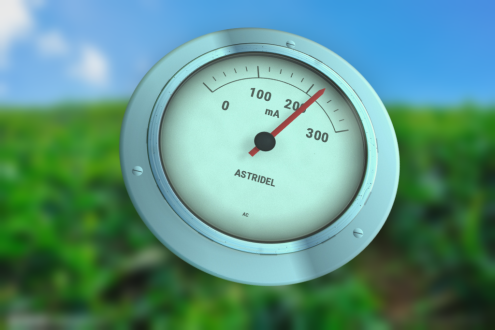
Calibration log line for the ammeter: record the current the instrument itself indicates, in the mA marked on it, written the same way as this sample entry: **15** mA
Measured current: **220** mA
